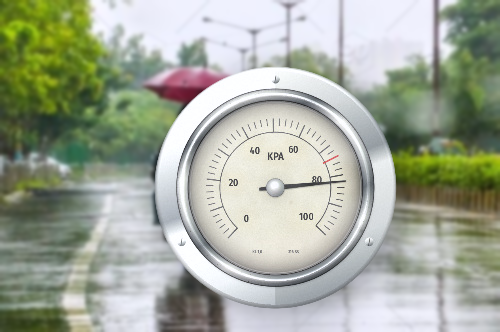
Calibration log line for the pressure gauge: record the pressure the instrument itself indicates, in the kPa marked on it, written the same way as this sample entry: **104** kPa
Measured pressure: **82** kPa
